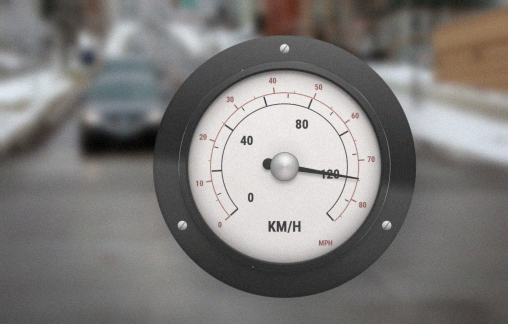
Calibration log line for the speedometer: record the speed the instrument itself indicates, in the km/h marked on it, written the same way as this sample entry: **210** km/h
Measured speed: **120** km/h
